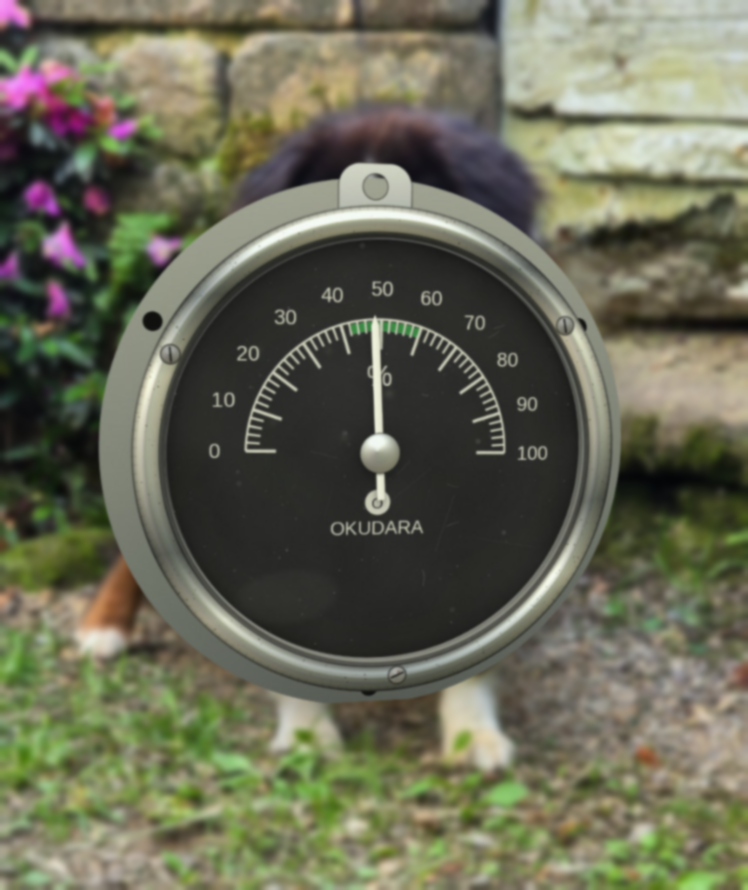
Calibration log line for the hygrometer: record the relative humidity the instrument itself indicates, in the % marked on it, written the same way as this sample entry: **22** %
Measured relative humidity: **48** %
